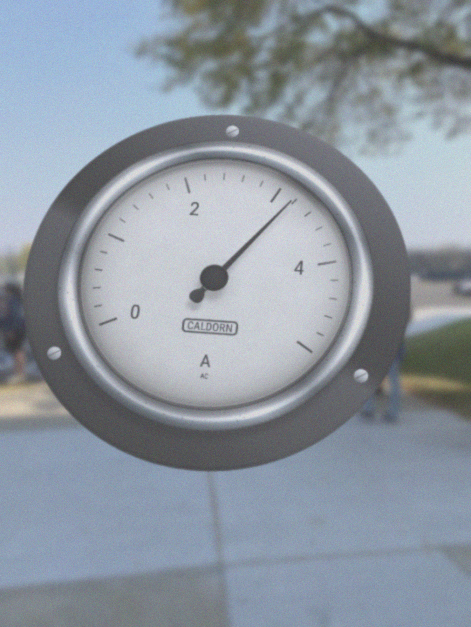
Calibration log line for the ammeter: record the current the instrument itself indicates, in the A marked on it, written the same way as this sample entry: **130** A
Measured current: **3.2** A
